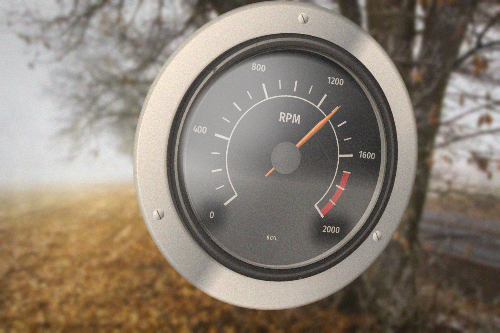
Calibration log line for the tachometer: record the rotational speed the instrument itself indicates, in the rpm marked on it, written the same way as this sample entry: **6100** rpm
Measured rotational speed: **1300** rpm
